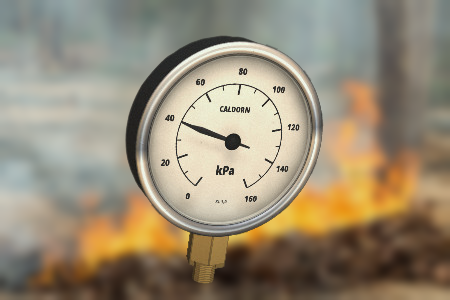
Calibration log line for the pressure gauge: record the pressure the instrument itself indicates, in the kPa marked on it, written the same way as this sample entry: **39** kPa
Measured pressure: **40** kPa
